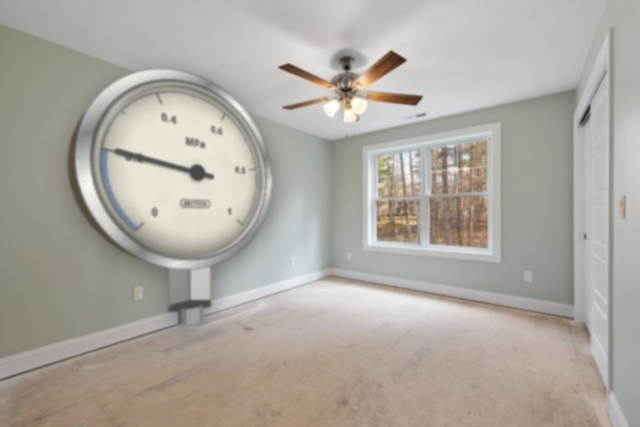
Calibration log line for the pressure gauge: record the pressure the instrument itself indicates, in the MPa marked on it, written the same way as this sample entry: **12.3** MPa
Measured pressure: **0.2** MPa
